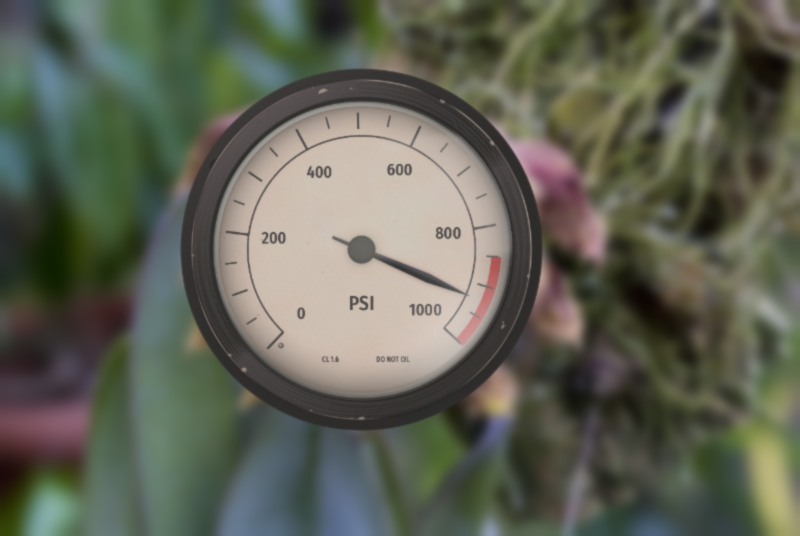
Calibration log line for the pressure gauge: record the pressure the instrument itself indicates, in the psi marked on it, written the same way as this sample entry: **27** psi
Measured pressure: **925** psi
